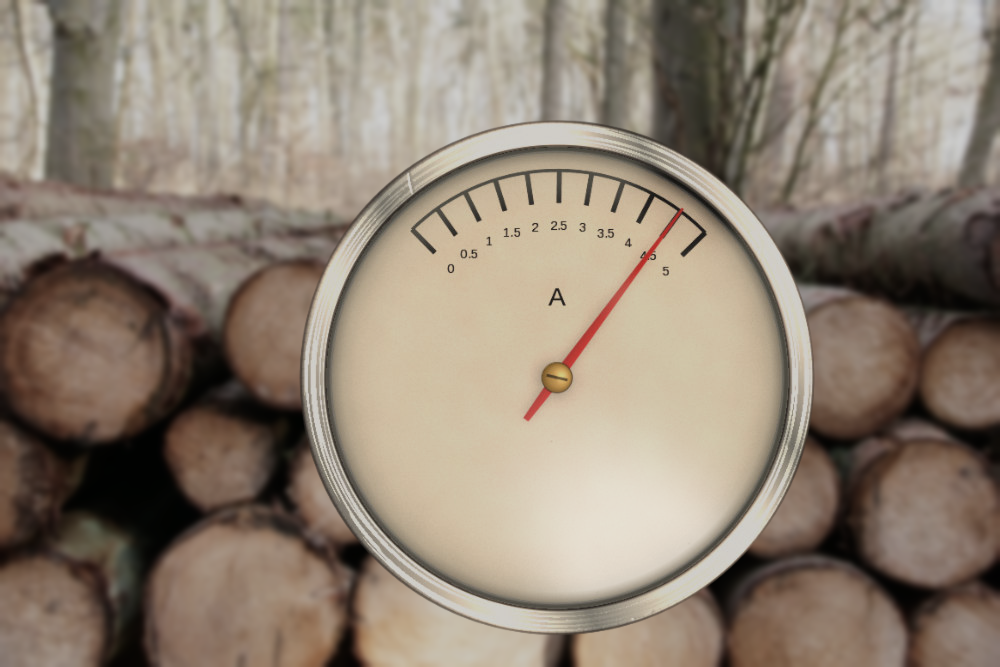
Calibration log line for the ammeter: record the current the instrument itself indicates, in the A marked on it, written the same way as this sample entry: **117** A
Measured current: **4.5** A
